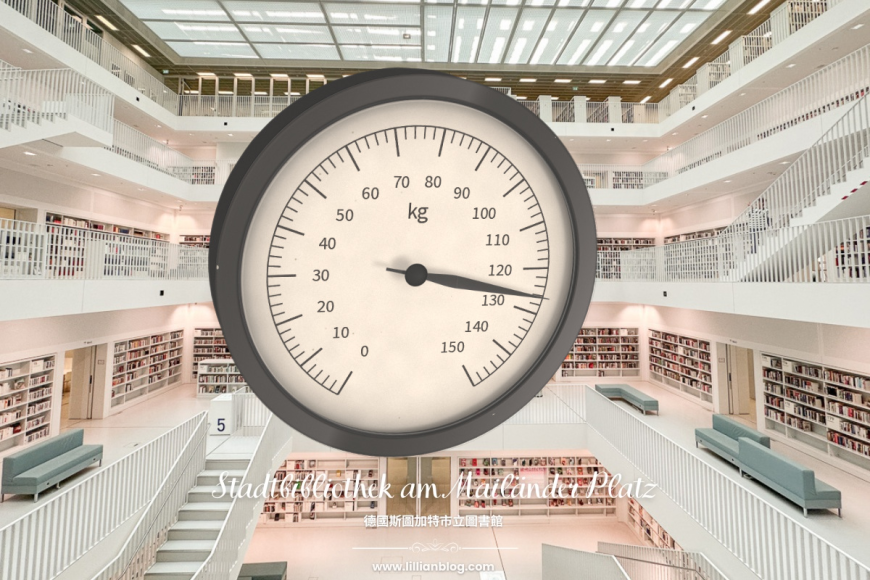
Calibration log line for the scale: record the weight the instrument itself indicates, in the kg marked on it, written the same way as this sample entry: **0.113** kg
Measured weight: **126** kg
